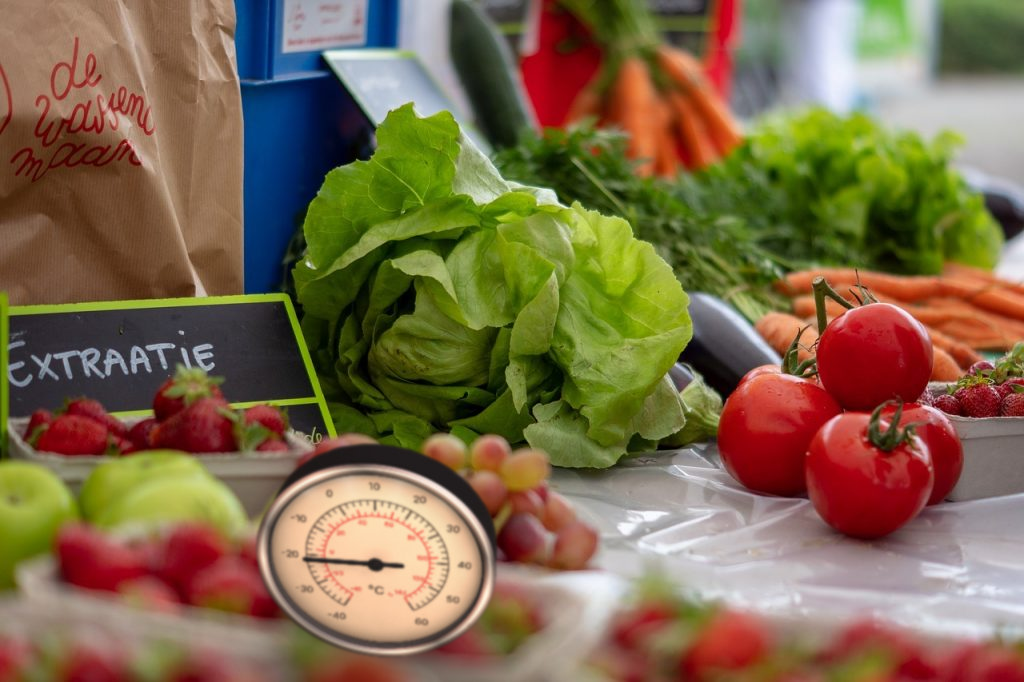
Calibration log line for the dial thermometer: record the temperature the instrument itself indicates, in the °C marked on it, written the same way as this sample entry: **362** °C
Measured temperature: **-20** °C
